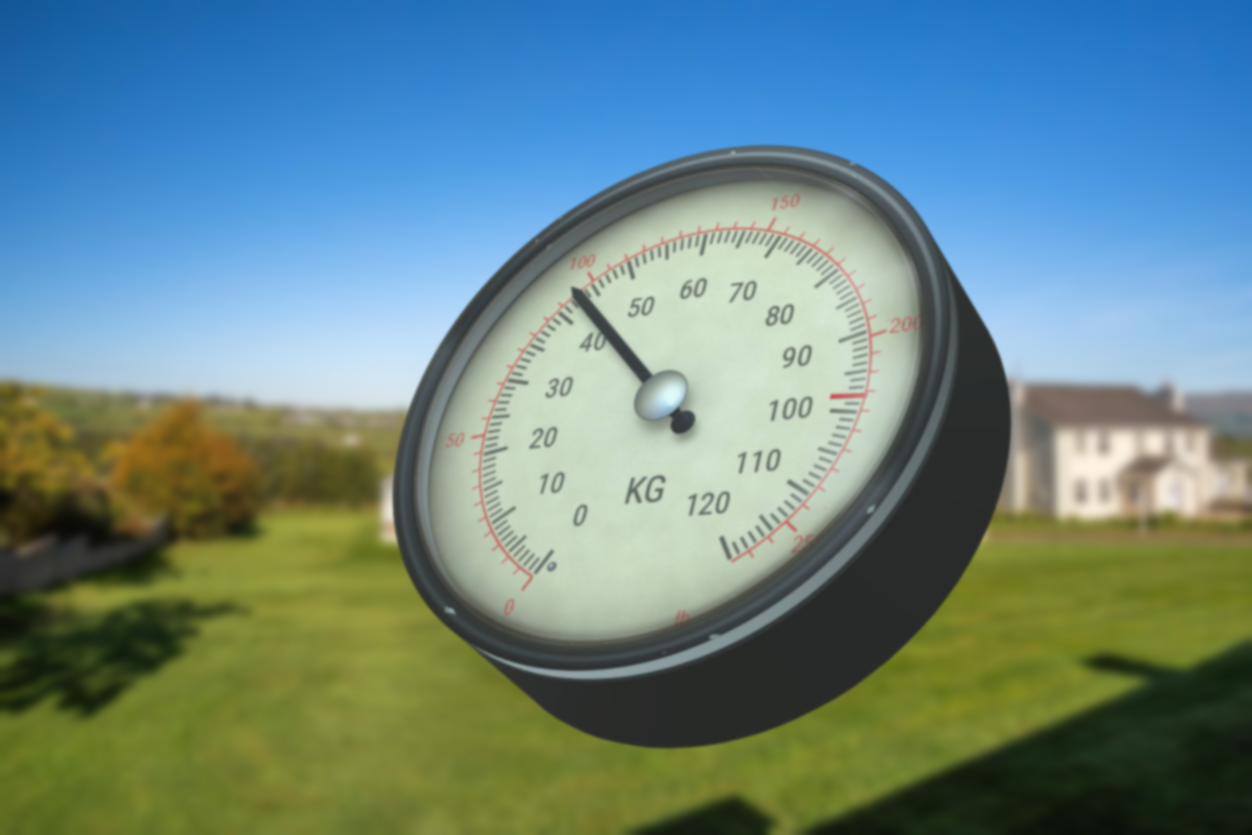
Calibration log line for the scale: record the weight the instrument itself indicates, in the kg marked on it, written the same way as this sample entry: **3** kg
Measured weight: **43** kg
